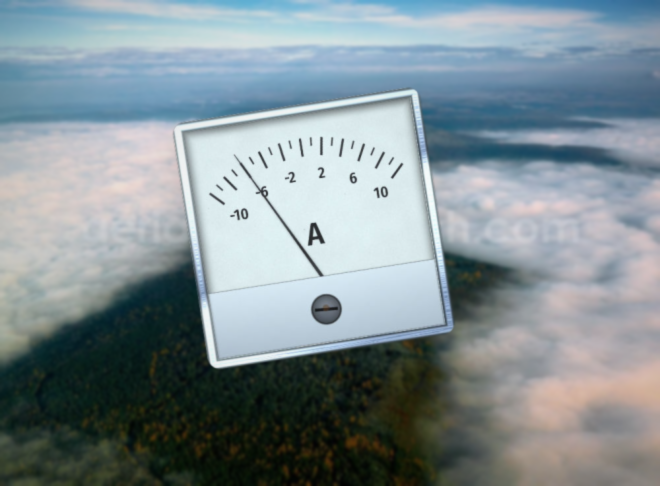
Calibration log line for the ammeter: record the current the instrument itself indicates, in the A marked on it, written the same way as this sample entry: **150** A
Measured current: **-6** A
